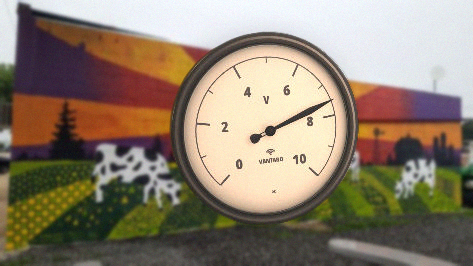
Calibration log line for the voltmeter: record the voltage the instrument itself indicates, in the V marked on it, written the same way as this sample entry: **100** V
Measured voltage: **7.5** V
